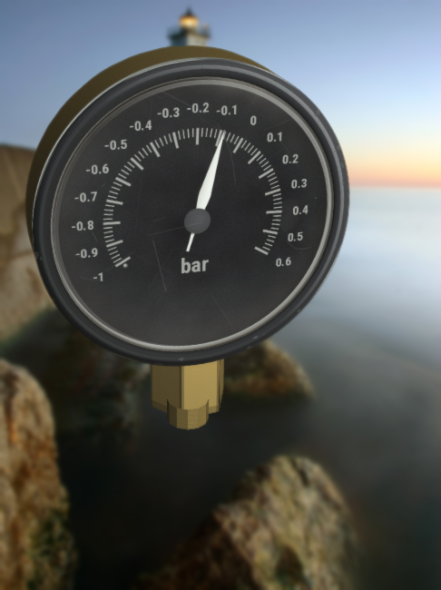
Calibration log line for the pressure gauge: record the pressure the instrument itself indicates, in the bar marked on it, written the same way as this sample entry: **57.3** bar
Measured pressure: **-0.1** bar
